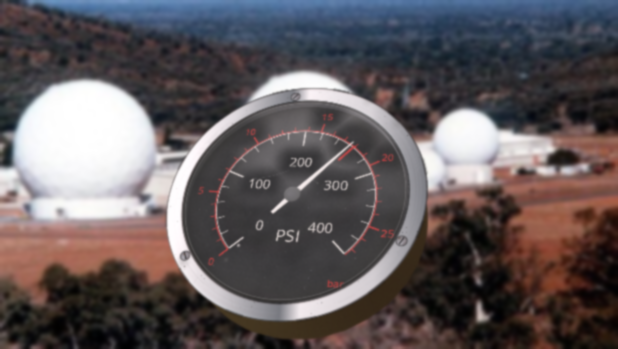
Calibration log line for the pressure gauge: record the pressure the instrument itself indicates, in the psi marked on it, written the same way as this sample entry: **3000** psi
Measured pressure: **260** psi
